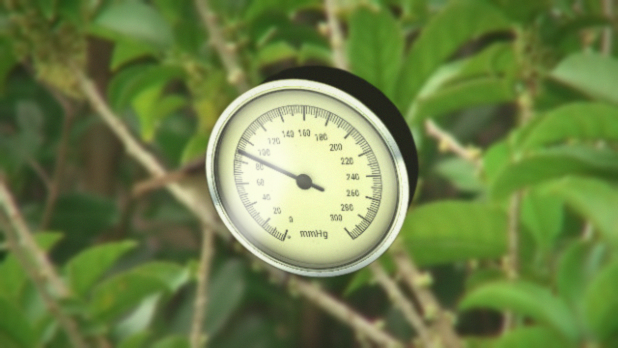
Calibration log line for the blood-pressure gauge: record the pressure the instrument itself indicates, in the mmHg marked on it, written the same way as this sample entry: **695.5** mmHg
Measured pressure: **90** mmHg
